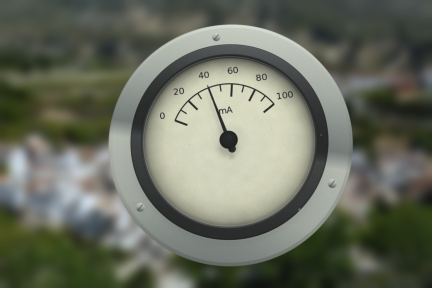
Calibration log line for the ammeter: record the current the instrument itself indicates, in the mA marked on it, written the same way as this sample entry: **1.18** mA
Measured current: **40** mA
